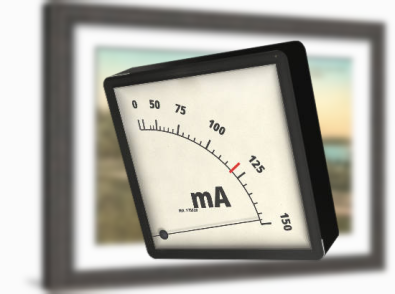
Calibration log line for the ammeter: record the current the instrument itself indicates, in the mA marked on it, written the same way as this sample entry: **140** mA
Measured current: **147.5** mA
